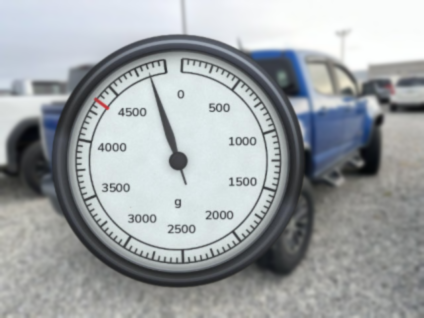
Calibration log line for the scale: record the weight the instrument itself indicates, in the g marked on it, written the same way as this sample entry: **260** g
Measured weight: **4850** g
